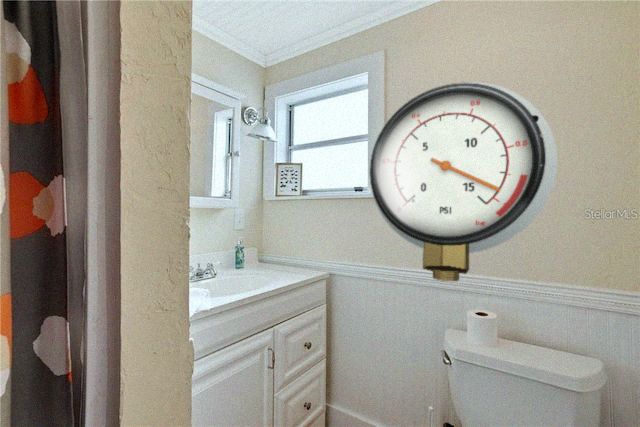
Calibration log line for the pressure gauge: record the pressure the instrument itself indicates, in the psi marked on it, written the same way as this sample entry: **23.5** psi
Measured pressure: **14** psi
